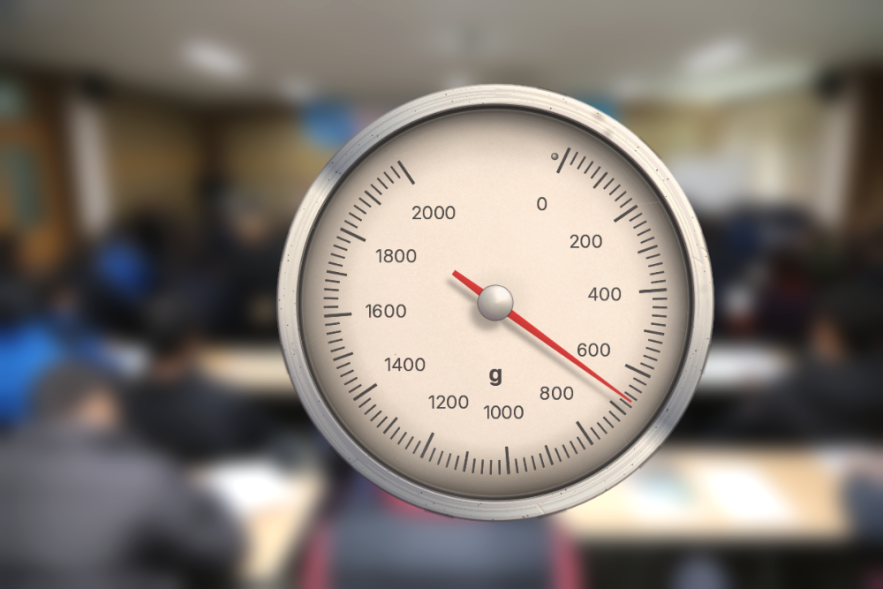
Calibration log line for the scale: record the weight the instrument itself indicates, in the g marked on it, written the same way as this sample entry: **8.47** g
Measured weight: **670** g
